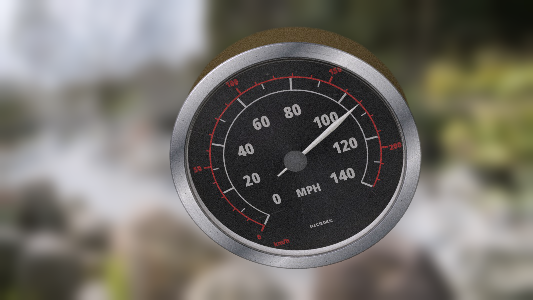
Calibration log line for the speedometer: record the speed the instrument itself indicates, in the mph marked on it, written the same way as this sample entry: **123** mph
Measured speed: **105** mph
